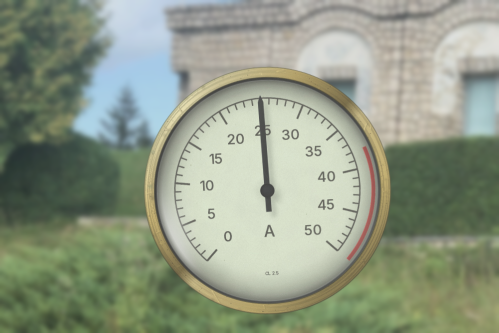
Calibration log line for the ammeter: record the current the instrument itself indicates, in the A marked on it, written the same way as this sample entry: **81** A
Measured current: **25** A
